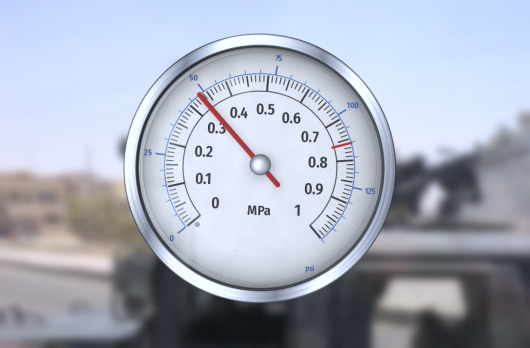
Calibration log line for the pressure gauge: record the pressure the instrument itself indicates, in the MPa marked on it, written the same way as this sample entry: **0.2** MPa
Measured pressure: **0.33** MPa
